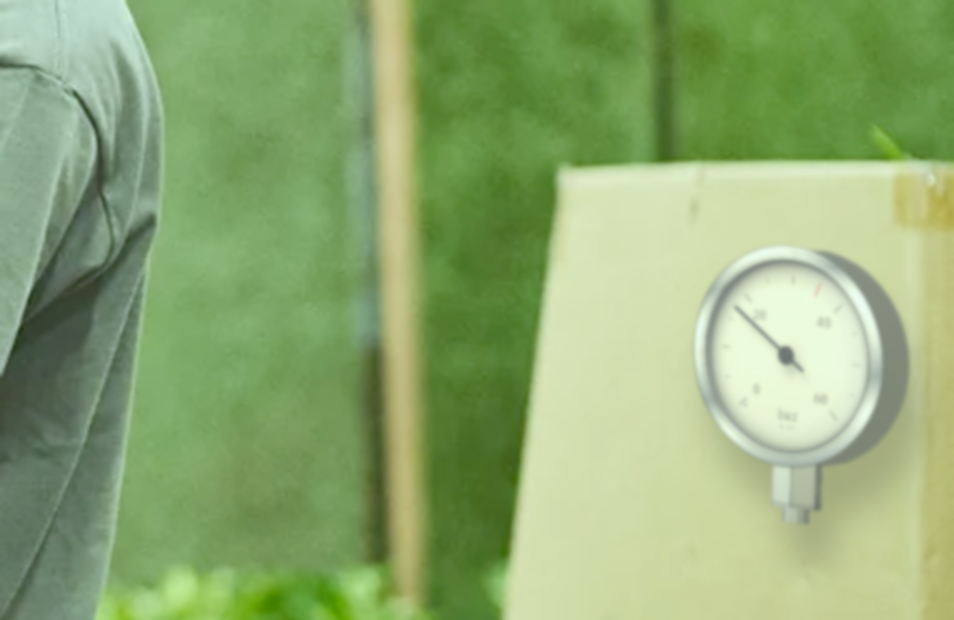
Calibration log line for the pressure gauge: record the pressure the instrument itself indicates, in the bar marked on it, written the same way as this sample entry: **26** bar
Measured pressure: **17.5** bar
